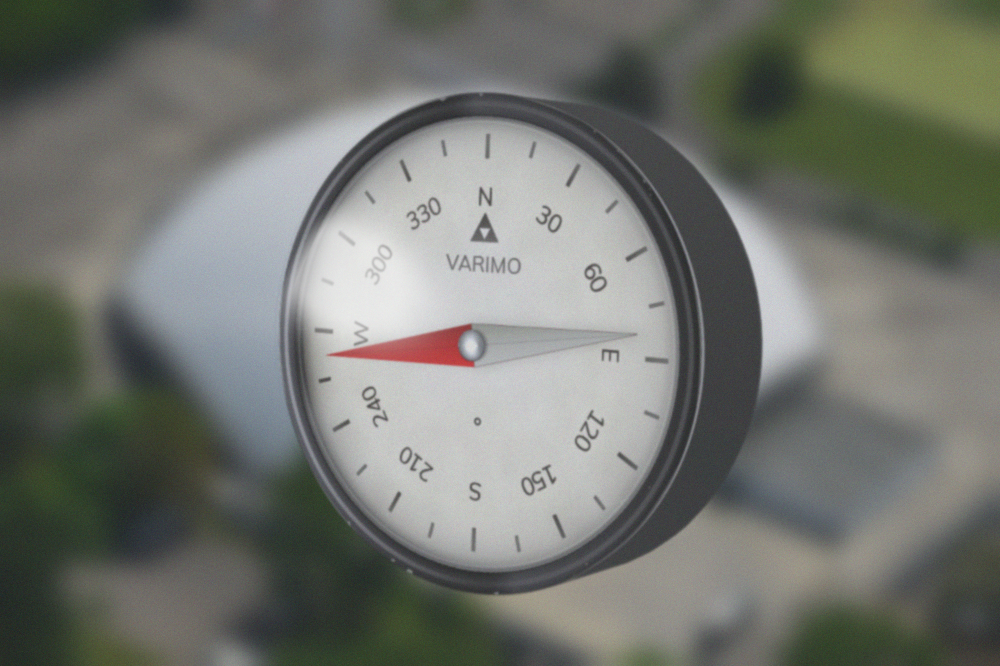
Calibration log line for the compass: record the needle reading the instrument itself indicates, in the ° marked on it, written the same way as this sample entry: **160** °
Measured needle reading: **262.5** °
